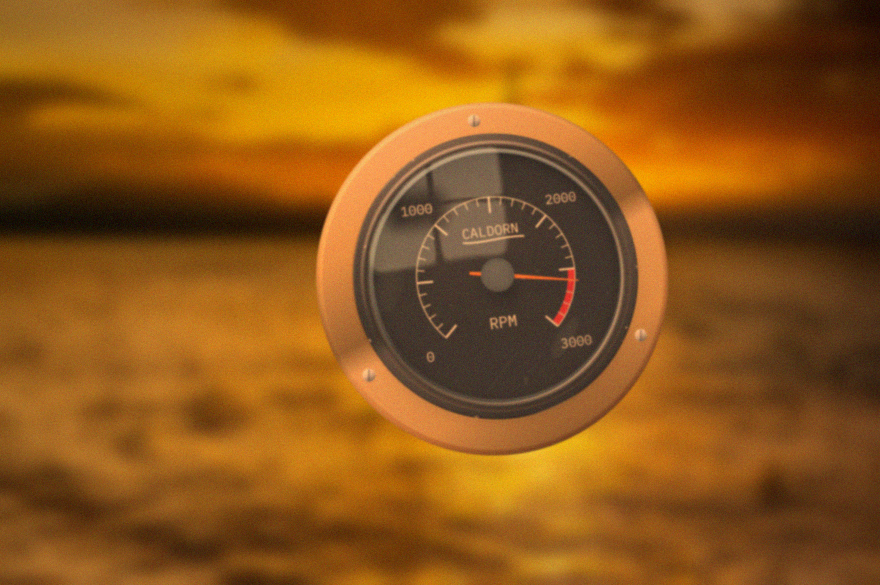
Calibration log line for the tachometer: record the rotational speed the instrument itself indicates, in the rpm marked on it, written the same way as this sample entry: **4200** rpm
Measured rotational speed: **2600** rpm
